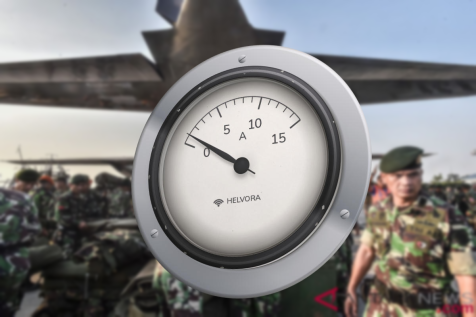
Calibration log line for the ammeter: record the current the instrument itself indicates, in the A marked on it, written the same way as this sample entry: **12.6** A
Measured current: **1** A
